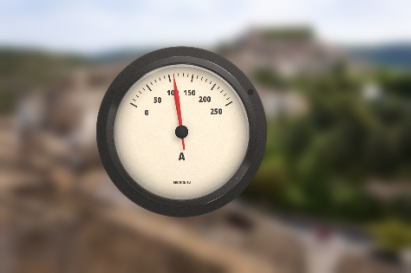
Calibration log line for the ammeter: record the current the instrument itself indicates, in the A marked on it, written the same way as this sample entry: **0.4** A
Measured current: **110** A
